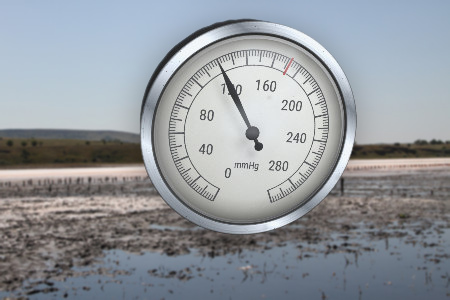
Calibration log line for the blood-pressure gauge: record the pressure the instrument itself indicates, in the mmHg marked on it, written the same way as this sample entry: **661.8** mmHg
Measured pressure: **120** mmHg
